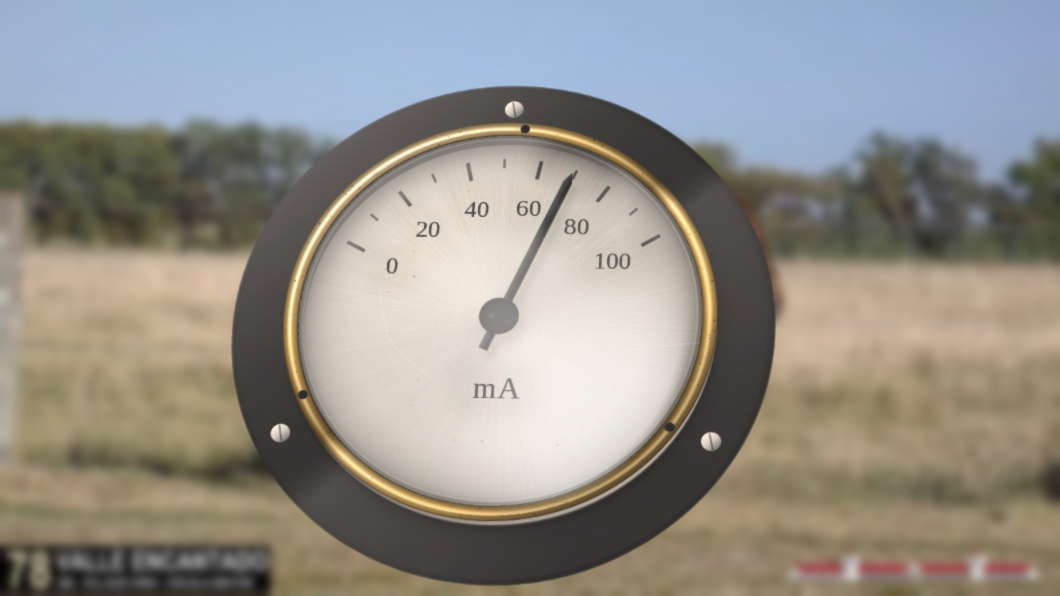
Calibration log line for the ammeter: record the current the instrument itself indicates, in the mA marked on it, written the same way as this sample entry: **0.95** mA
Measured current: **70** mA
